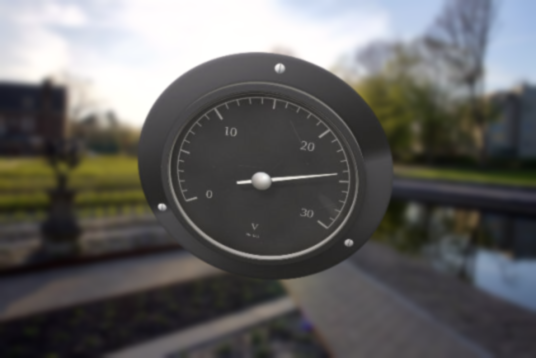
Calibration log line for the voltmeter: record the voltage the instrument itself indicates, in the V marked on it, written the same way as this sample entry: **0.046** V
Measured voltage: **24** V
